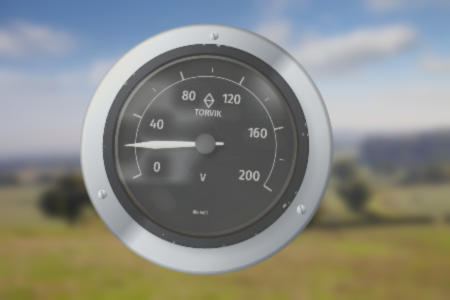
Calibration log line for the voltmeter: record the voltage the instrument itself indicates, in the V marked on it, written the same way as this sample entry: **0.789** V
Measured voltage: **20** V
